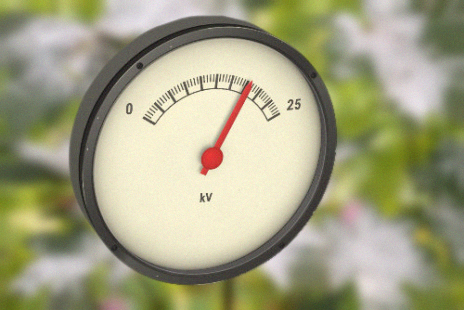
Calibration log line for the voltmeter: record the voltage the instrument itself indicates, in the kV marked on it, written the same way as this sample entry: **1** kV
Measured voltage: **17.5** kV
